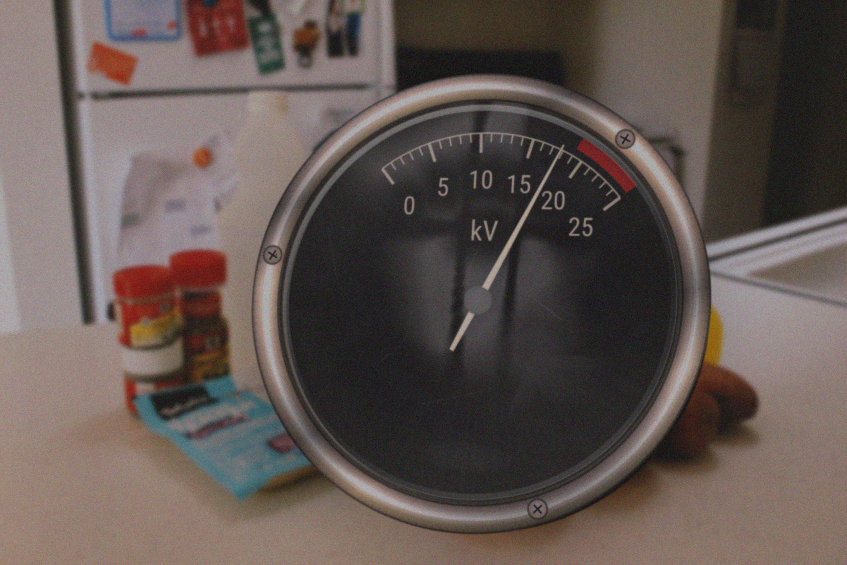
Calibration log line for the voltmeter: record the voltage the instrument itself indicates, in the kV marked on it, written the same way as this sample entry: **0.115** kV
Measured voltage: **18** kV
